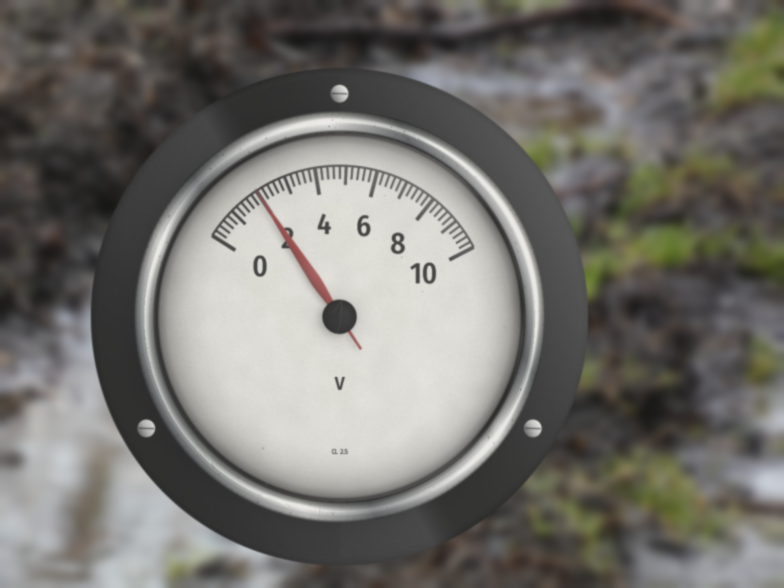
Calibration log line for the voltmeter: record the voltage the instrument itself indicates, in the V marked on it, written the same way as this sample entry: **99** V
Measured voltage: **2** V
